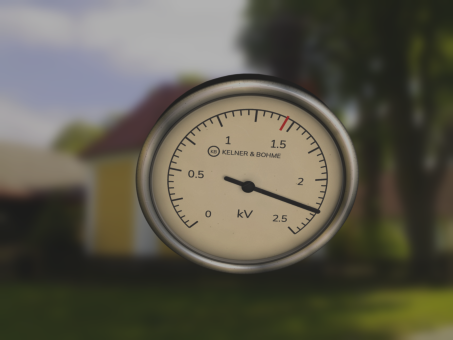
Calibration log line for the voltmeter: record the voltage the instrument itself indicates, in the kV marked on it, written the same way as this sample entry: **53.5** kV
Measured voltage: **2.25** kV
